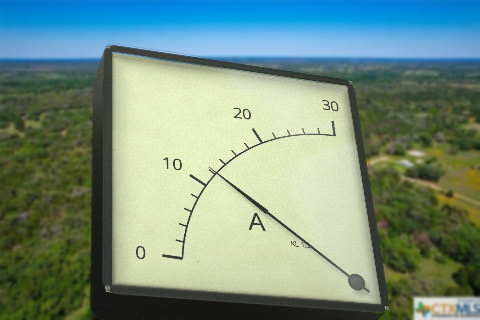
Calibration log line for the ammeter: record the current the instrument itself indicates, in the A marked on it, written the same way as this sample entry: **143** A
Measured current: **12** A
